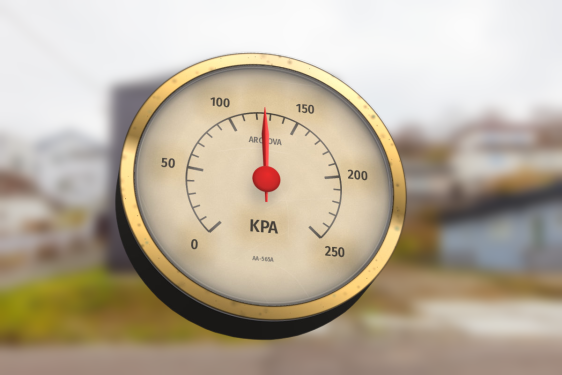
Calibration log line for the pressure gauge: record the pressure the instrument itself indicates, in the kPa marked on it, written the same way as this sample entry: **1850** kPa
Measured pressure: **125** kPa
